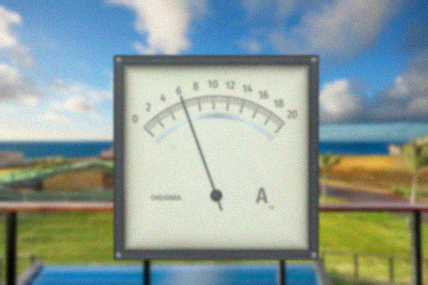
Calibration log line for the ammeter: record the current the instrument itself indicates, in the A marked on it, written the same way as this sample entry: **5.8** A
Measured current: **6** A
